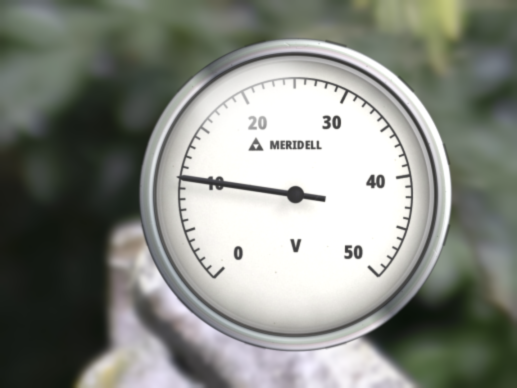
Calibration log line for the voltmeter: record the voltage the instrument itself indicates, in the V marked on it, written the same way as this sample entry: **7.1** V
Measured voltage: **10** V
